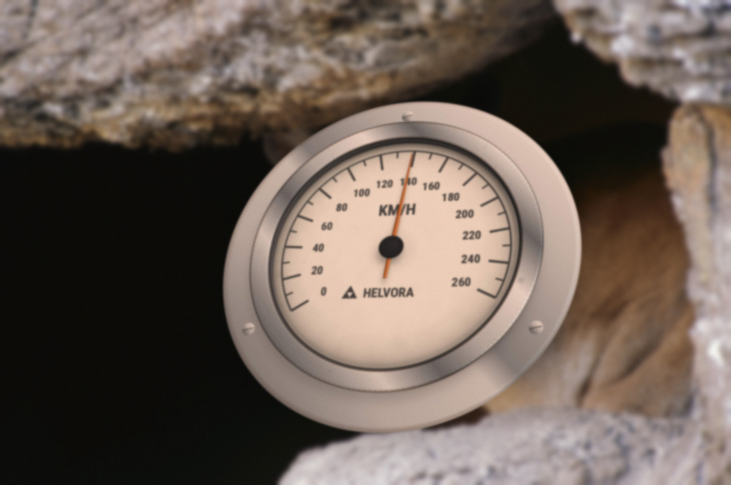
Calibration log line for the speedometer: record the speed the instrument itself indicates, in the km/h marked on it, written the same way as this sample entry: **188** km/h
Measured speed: **140** km/h
